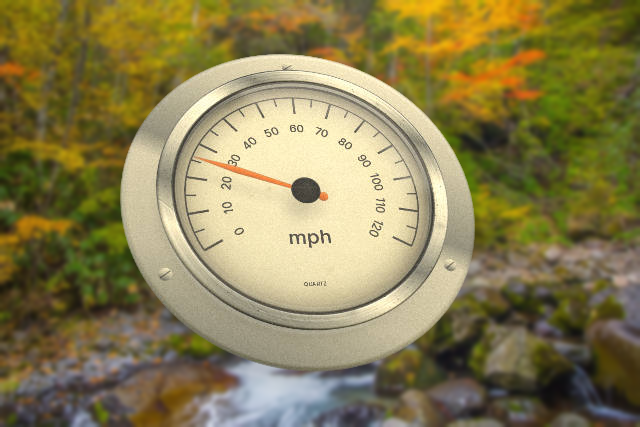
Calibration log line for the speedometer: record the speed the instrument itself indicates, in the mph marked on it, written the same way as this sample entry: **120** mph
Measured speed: **25** mph
